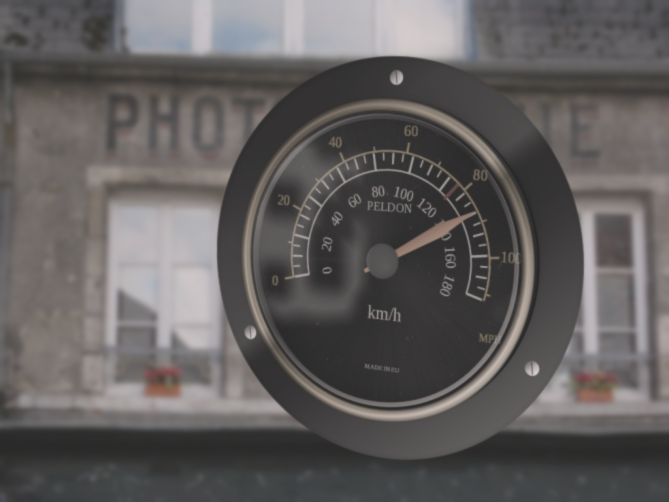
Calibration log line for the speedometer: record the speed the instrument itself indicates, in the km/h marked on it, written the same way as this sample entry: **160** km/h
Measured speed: **140** km/h
